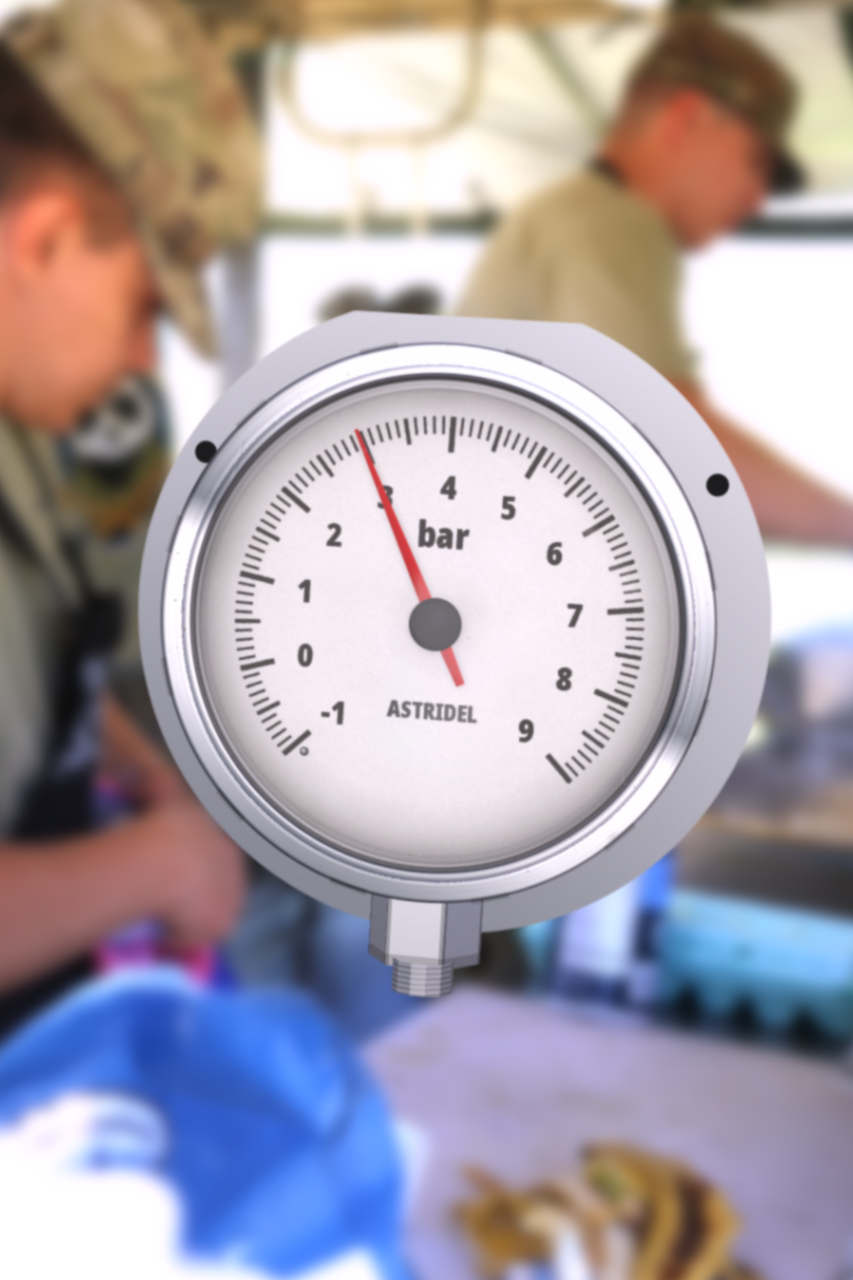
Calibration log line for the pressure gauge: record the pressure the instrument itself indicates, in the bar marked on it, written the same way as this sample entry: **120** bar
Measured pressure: **3** bar
